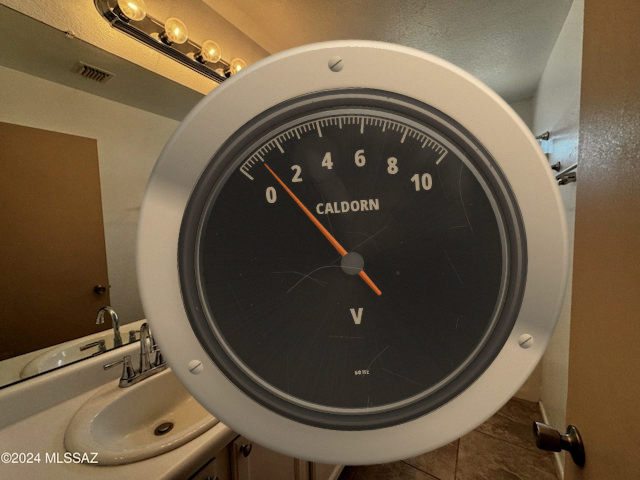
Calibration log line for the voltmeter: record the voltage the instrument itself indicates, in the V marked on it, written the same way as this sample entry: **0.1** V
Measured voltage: **1** V
